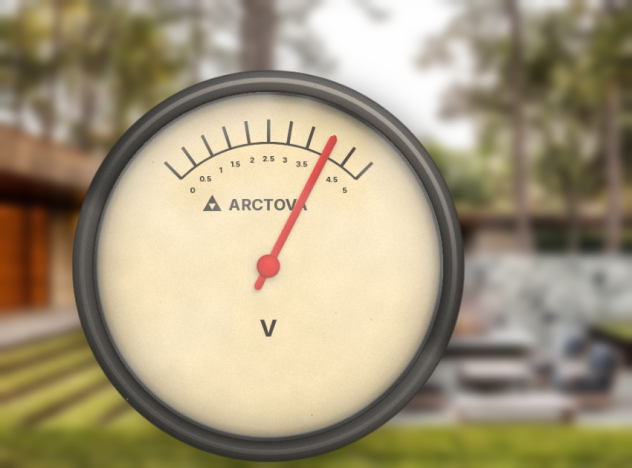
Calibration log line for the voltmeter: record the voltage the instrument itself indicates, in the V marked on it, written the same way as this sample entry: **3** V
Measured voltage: **4** V
